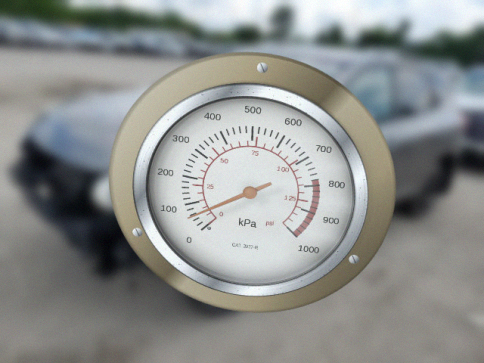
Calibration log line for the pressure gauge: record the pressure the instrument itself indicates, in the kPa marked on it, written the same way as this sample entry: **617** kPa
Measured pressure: **60** kPa
